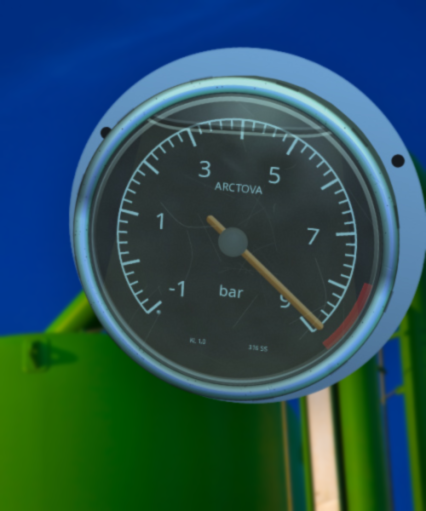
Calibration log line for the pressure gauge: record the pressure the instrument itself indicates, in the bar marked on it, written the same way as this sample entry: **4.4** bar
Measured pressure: **8.8** bar
